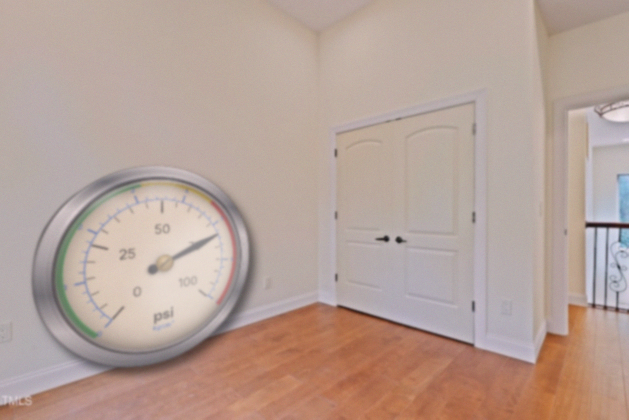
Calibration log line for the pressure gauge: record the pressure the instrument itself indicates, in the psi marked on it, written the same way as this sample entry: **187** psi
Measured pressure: **75** psi
